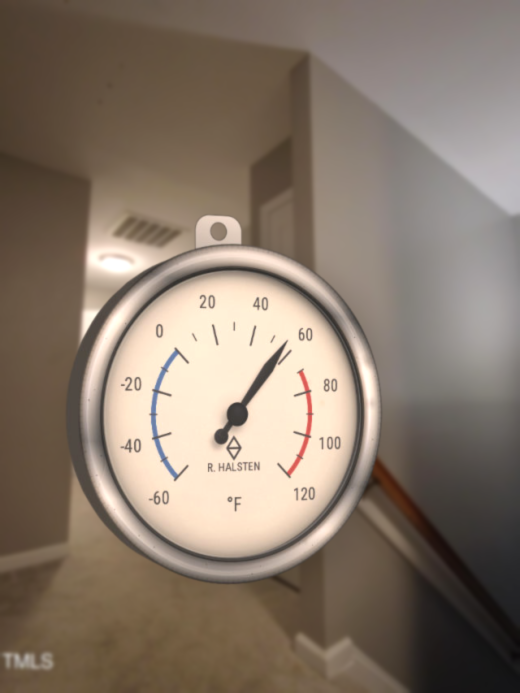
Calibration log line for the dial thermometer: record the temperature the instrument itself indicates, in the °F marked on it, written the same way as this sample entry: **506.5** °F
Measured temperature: **55** °F
